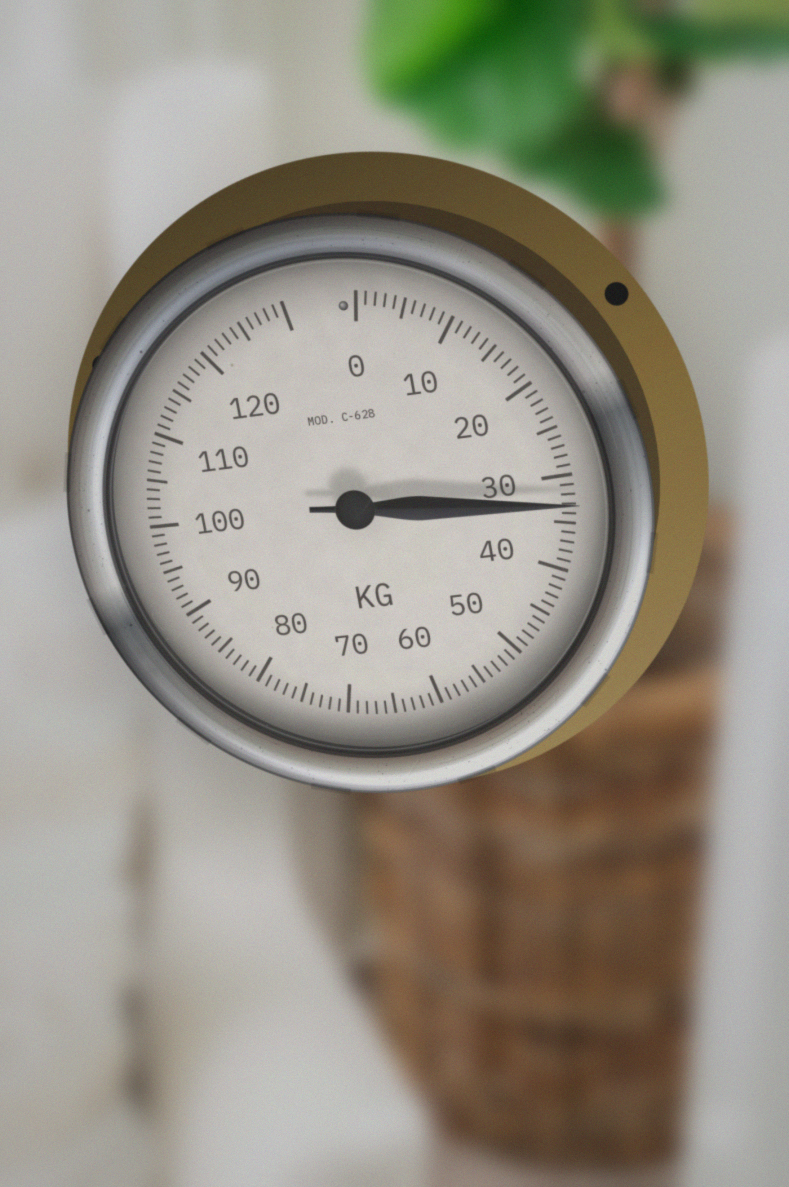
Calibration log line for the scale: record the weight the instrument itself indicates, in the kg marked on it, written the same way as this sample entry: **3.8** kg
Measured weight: **33** kg
